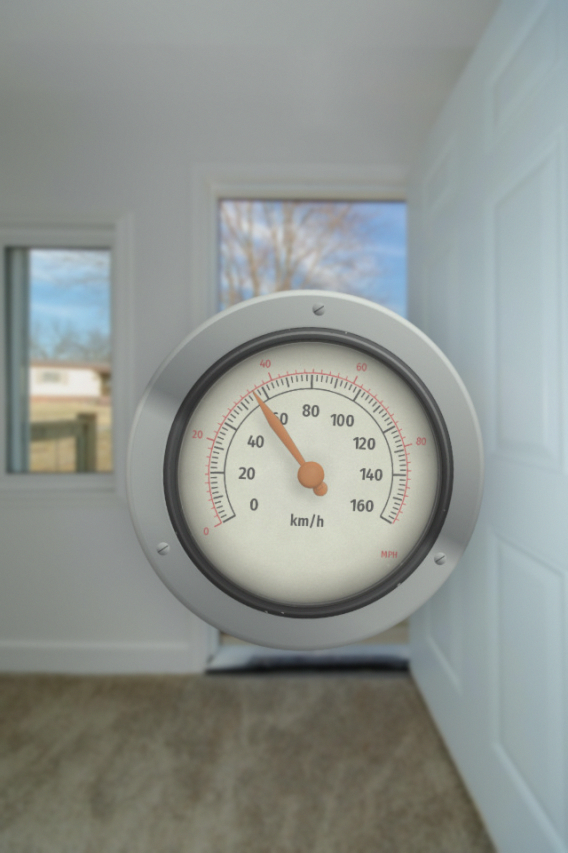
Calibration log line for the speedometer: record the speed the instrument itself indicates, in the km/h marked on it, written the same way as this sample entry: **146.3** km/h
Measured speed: **56** km/h
